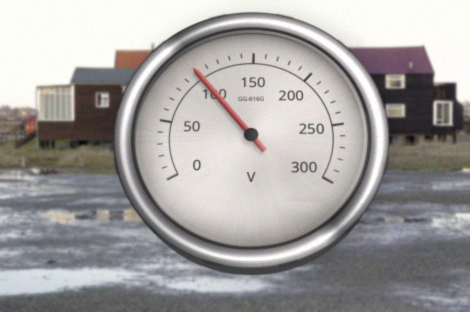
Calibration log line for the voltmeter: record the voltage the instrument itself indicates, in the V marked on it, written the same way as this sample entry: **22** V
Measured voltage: **100** V
